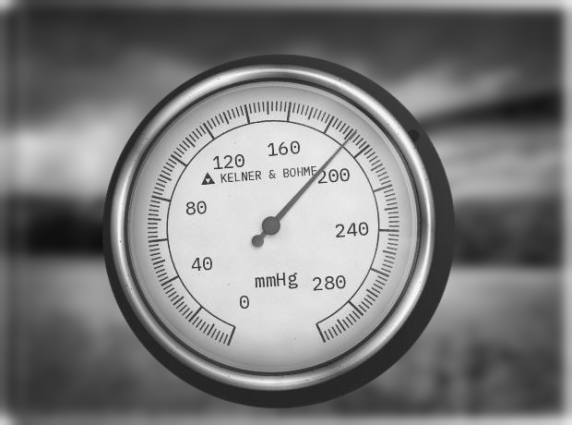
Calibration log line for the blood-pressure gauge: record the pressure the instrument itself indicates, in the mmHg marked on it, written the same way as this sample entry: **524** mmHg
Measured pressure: **192** mmHg
